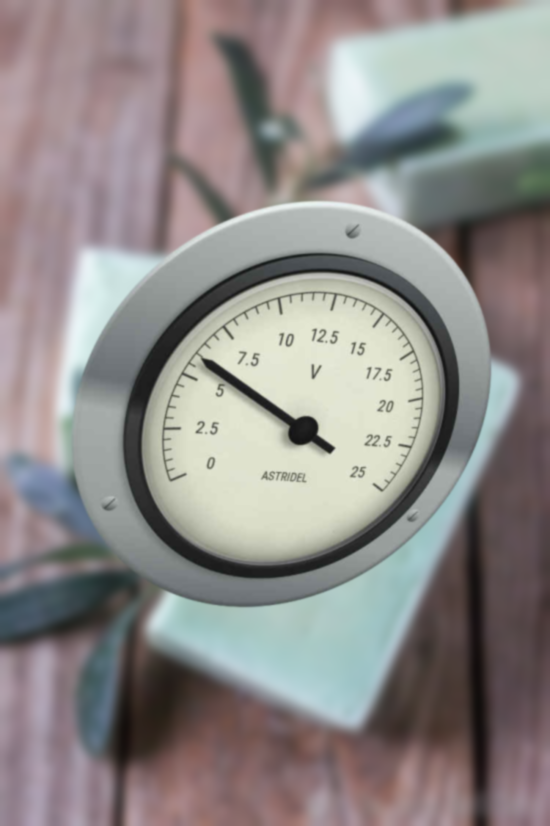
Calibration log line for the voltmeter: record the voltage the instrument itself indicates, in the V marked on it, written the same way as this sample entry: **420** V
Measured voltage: **6** V
